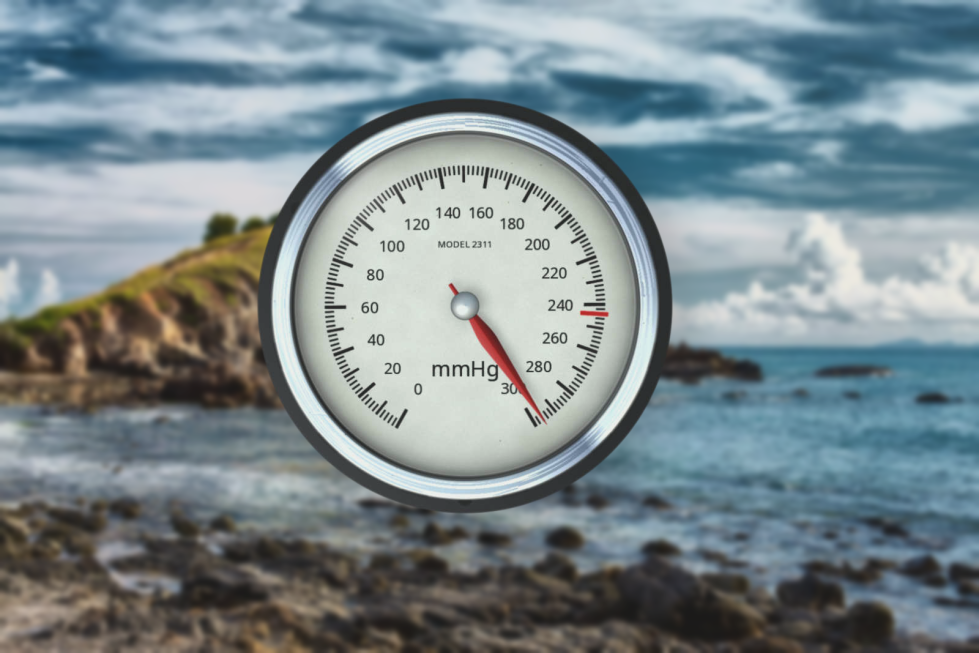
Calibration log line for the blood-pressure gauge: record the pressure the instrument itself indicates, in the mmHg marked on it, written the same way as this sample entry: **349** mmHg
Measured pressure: **296** mmHg
